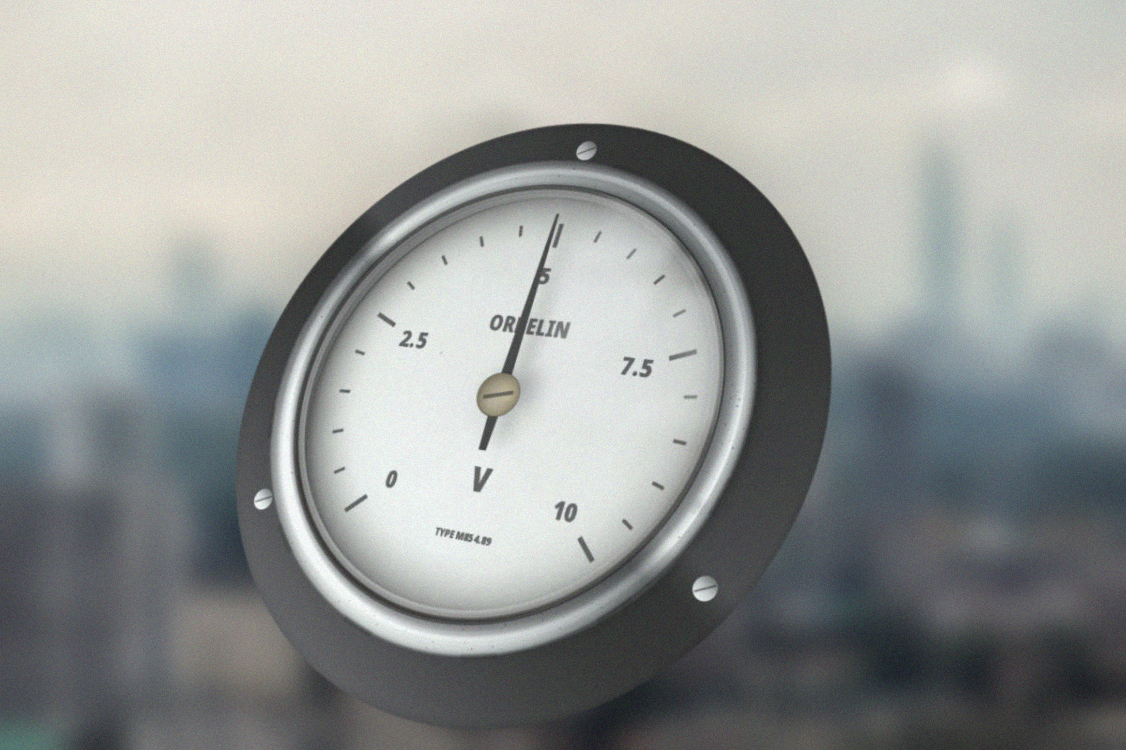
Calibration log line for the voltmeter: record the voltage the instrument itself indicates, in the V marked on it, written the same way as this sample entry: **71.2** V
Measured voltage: **5** V
